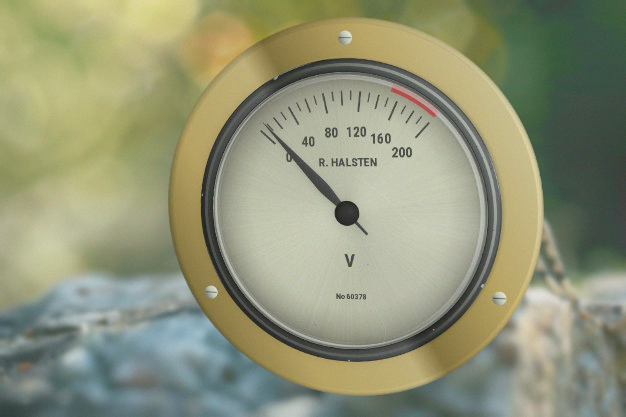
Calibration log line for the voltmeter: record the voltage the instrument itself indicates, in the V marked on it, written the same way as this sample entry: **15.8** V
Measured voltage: **10** V
